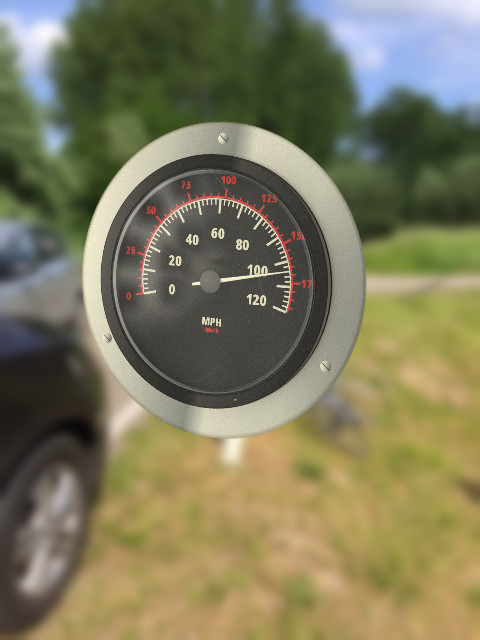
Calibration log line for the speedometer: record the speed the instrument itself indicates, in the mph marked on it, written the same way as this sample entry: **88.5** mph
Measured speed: **104** mph
